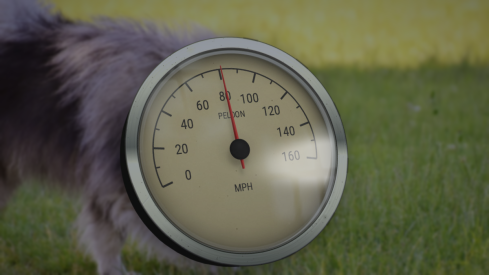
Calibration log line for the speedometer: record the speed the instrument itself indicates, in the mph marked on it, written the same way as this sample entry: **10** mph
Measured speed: **80** mph
